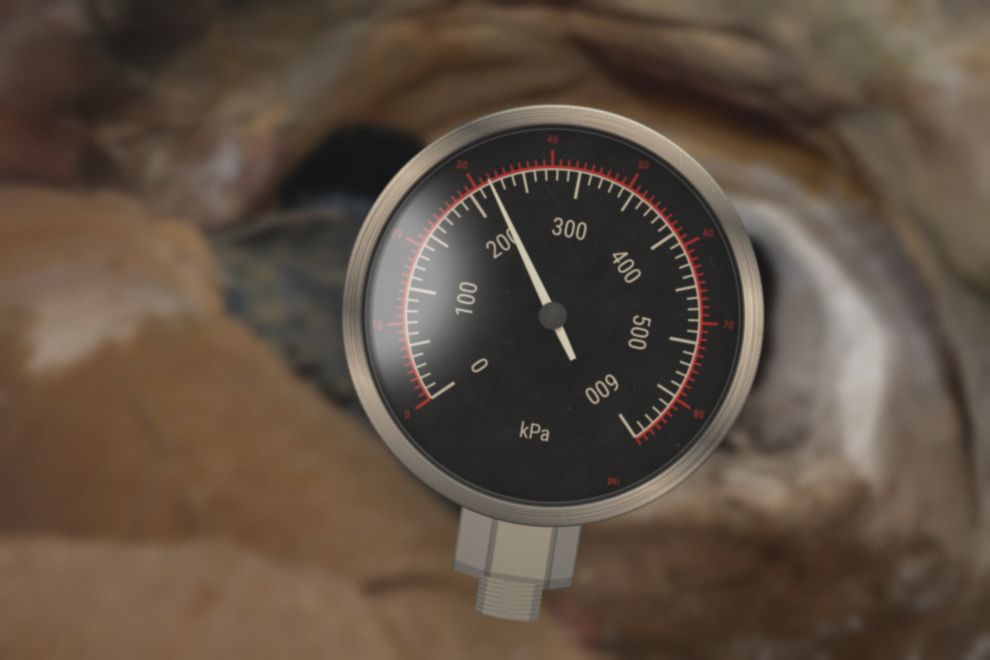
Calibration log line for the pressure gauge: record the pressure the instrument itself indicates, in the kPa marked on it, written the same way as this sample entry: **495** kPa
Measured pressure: **220** kPa
